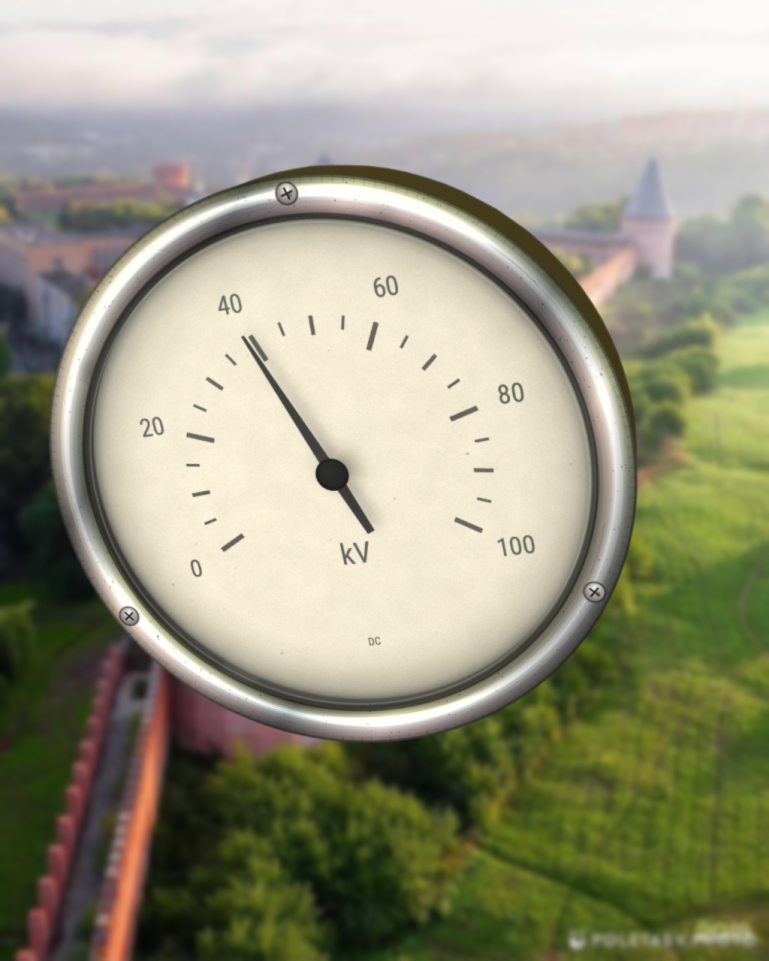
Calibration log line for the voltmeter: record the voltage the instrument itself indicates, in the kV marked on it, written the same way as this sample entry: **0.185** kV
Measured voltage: **40** kV
